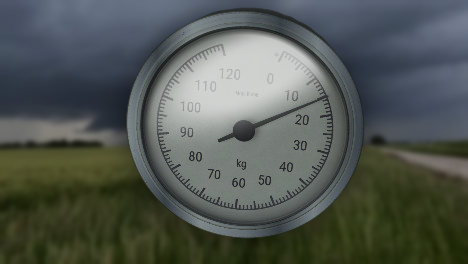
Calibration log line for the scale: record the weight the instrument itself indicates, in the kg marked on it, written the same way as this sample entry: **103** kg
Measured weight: **15** kg
